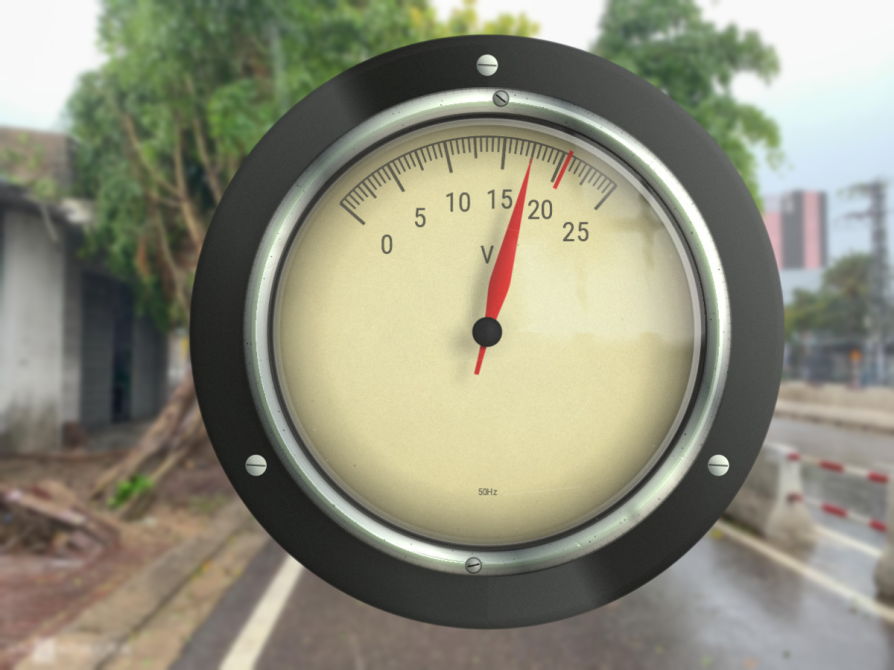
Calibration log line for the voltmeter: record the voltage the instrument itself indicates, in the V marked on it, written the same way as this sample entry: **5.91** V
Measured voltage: **17.5** V
